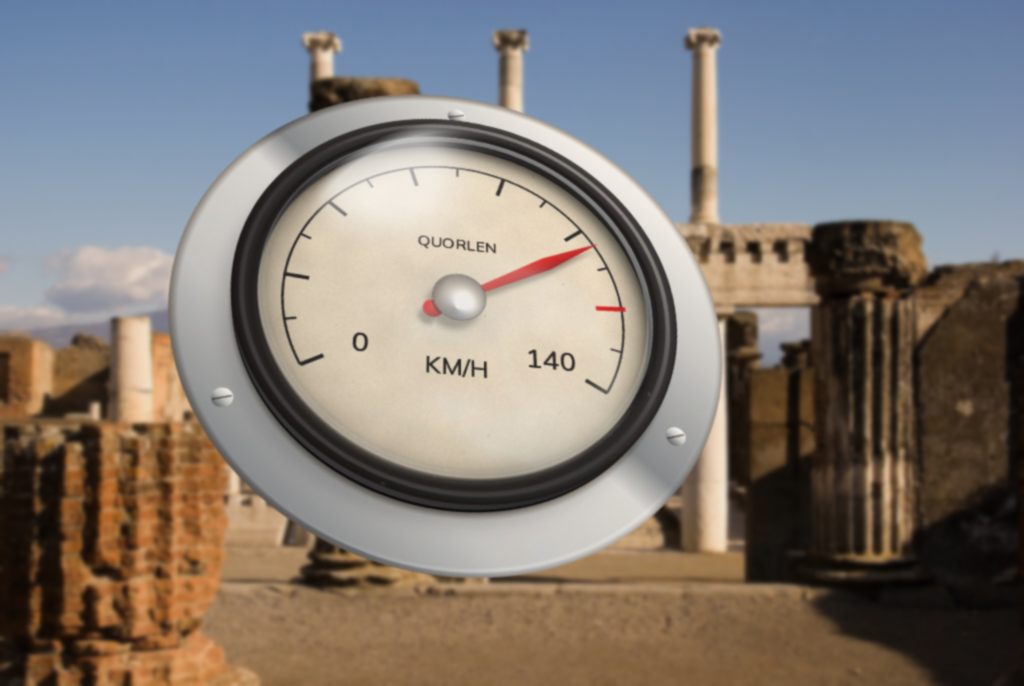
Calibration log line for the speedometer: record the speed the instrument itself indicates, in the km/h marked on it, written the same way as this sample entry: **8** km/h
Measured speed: **105** km/h
